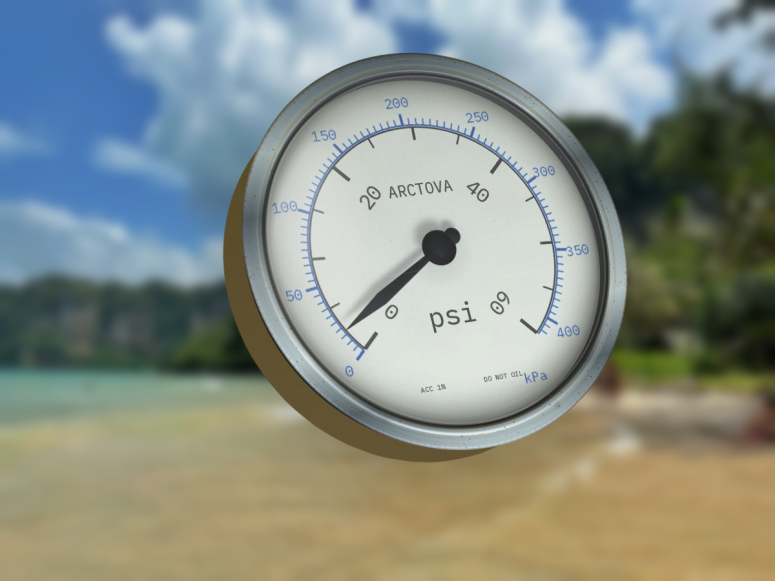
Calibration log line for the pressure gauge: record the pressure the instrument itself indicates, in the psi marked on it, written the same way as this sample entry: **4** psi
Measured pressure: **2.5** psi
